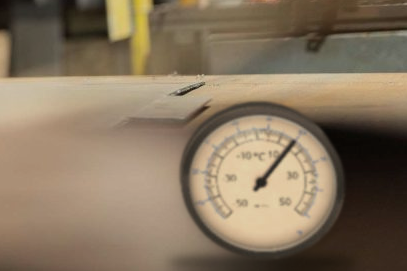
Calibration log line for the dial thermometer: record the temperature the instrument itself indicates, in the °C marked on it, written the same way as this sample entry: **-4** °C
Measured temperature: **15** °C
